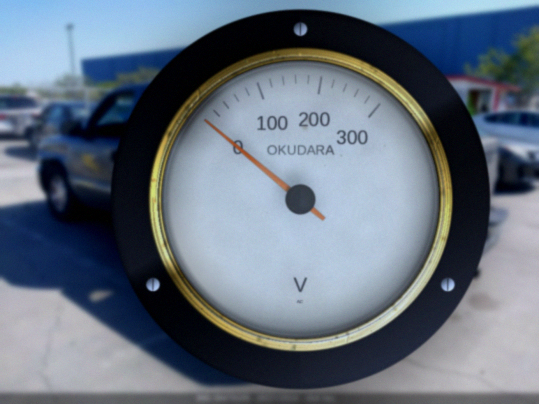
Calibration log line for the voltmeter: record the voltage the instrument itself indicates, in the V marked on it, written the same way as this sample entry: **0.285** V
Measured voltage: **0** V
